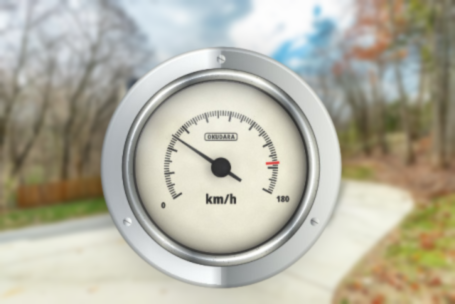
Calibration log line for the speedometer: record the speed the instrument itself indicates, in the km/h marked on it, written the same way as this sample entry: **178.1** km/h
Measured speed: **50** km/h
